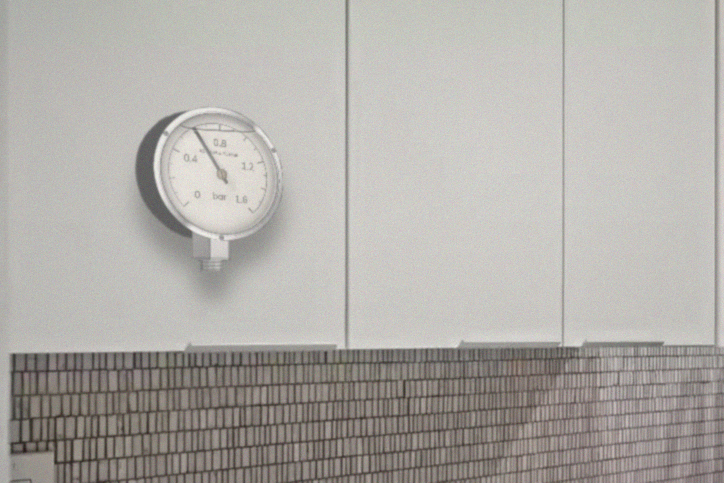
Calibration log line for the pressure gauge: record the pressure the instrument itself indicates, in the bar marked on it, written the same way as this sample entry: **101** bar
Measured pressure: **0.6** bar
